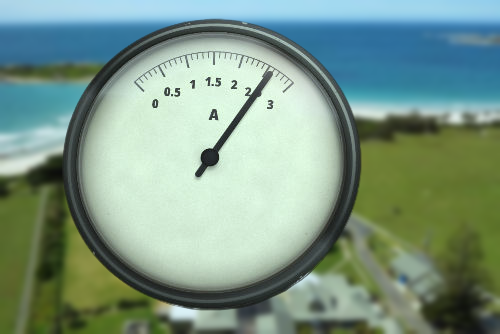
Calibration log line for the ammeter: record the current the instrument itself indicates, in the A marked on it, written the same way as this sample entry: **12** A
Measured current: **2.6** A
